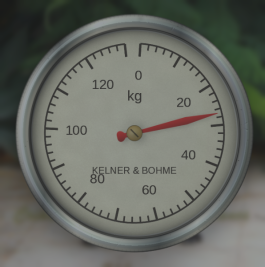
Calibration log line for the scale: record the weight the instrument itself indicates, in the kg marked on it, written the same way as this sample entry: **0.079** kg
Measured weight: **27** kg
